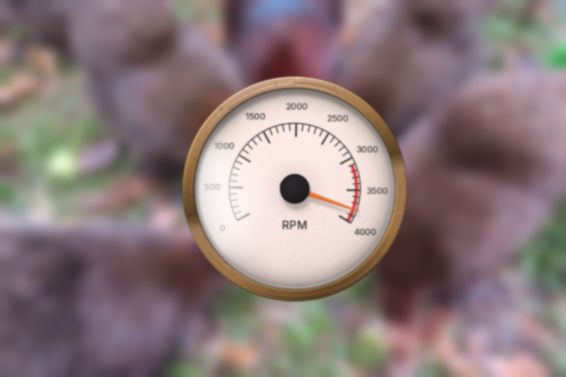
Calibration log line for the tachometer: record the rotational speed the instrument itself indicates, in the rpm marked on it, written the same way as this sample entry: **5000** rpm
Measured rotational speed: **3800** rpm
